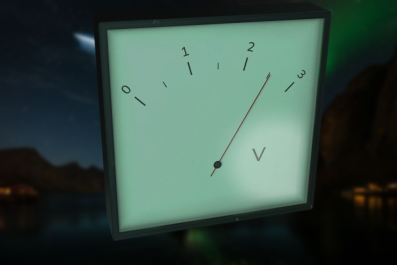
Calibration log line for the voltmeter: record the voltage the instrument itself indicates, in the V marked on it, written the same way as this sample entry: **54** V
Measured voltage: **2.5** V
